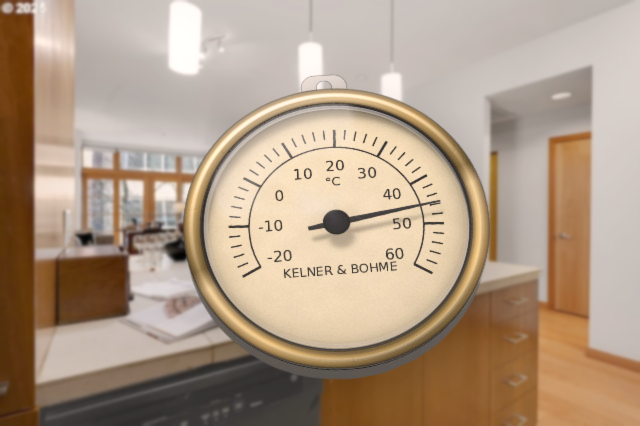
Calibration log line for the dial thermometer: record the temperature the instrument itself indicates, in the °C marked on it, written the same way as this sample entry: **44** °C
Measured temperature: **46** °C
